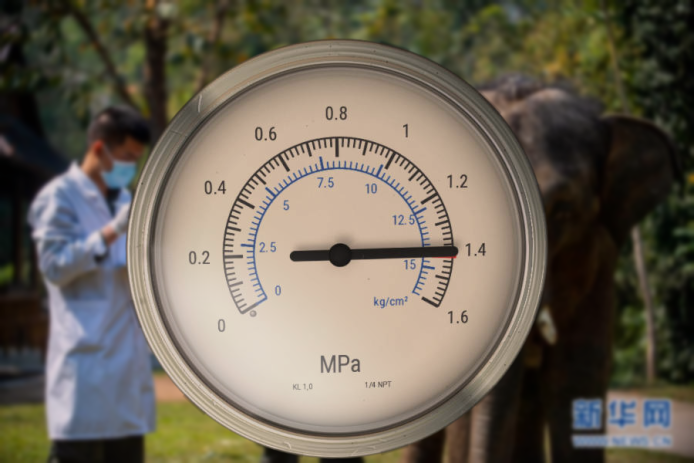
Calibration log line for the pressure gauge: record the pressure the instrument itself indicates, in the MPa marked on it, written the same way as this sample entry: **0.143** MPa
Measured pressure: **1.4** MPa
